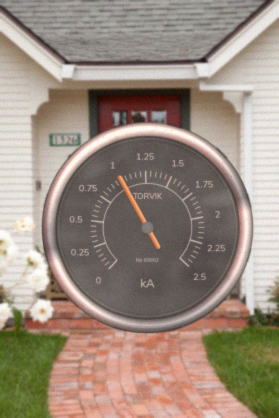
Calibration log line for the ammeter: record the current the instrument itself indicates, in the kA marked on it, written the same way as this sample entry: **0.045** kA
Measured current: **1** kA
